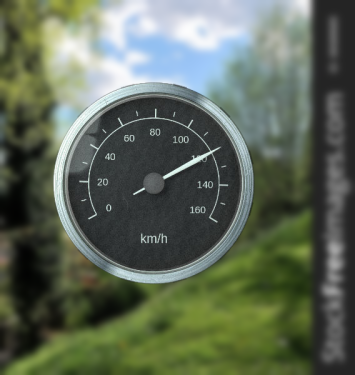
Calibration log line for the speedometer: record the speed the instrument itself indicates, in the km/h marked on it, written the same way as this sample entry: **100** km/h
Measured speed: **120** km/h
